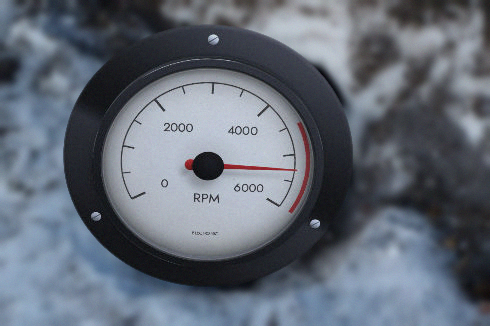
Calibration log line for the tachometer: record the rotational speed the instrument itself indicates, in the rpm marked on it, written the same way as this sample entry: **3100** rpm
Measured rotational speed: **5250** rpm
